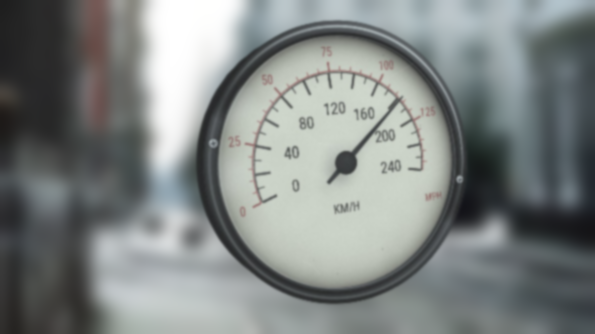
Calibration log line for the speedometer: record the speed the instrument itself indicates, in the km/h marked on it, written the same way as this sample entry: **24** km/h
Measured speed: **180** km/h
